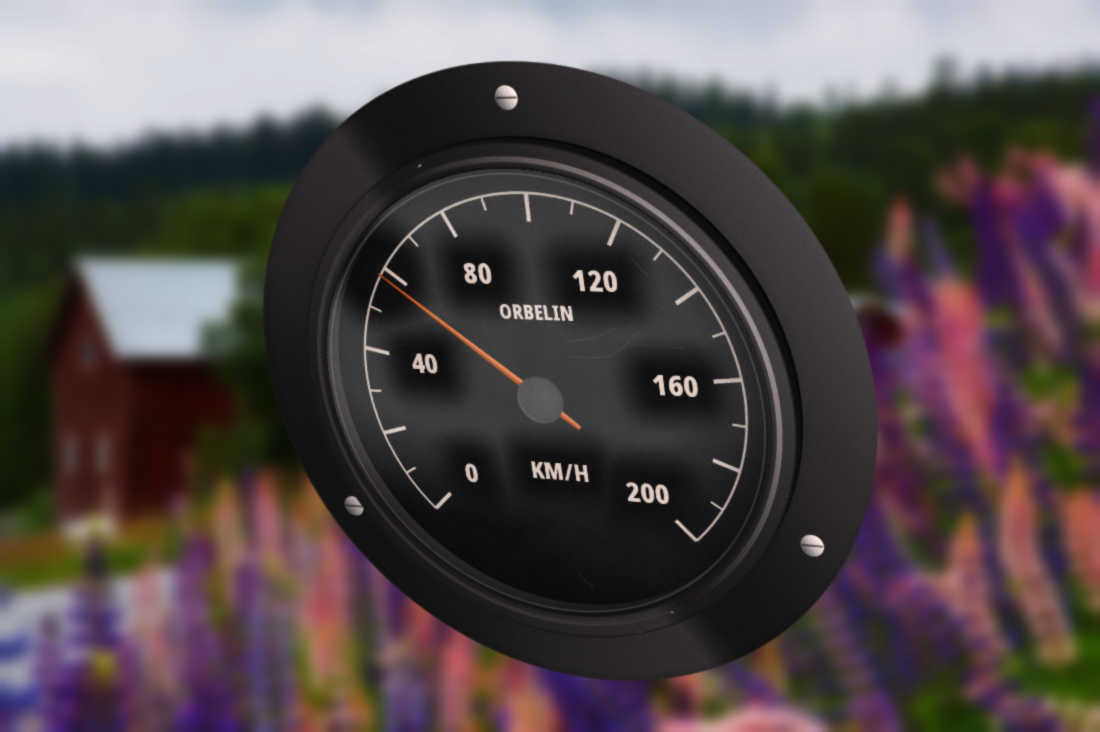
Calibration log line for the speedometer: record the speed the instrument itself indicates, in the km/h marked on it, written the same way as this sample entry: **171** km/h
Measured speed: **60** km/h
